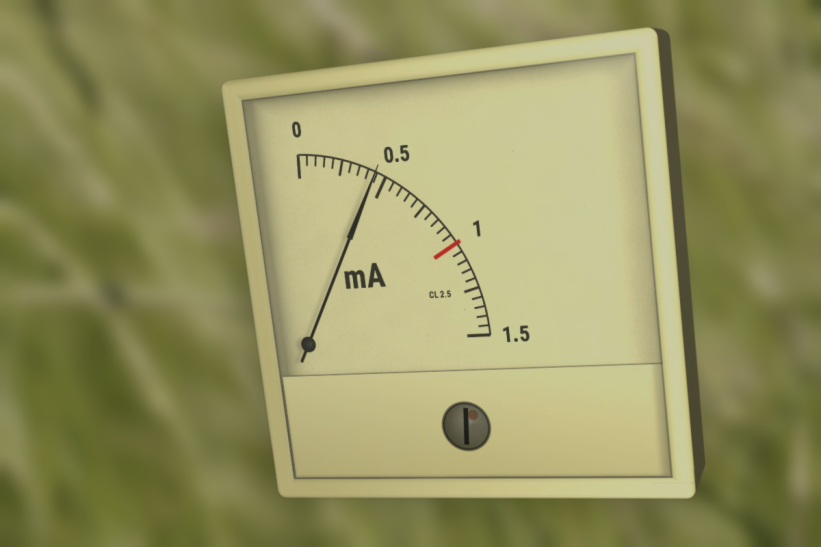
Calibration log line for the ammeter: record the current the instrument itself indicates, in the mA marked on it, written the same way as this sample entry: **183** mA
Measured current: **0.45** mA
